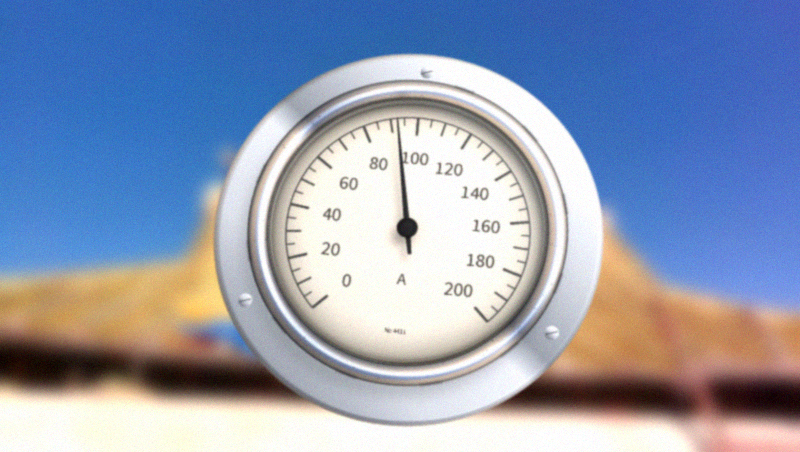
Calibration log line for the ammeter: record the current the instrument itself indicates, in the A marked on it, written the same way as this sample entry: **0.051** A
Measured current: **92.5** A
